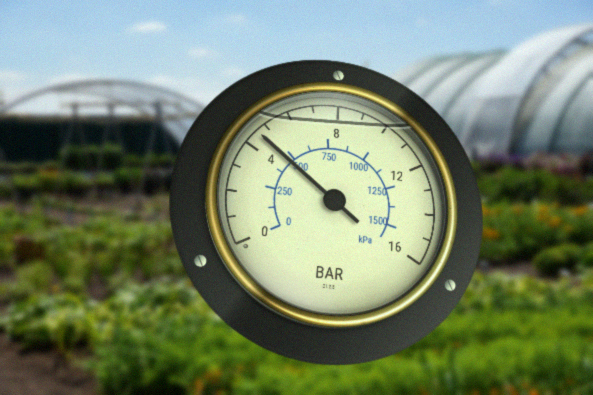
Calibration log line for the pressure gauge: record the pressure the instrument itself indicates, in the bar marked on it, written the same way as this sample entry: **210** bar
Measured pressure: **4.5** bar
